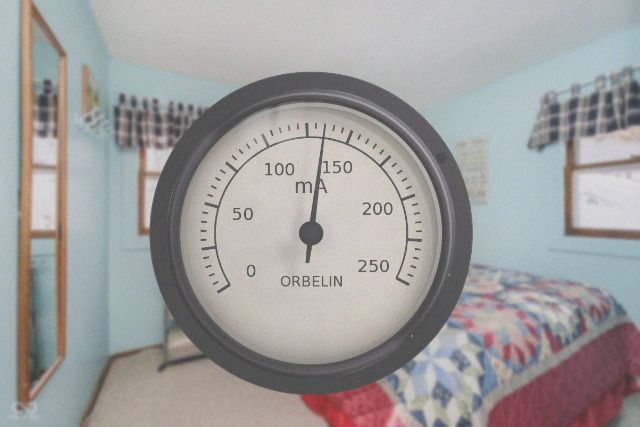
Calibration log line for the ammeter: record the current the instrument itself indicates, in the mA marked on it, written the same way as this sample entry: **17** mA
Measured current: **135** mA
